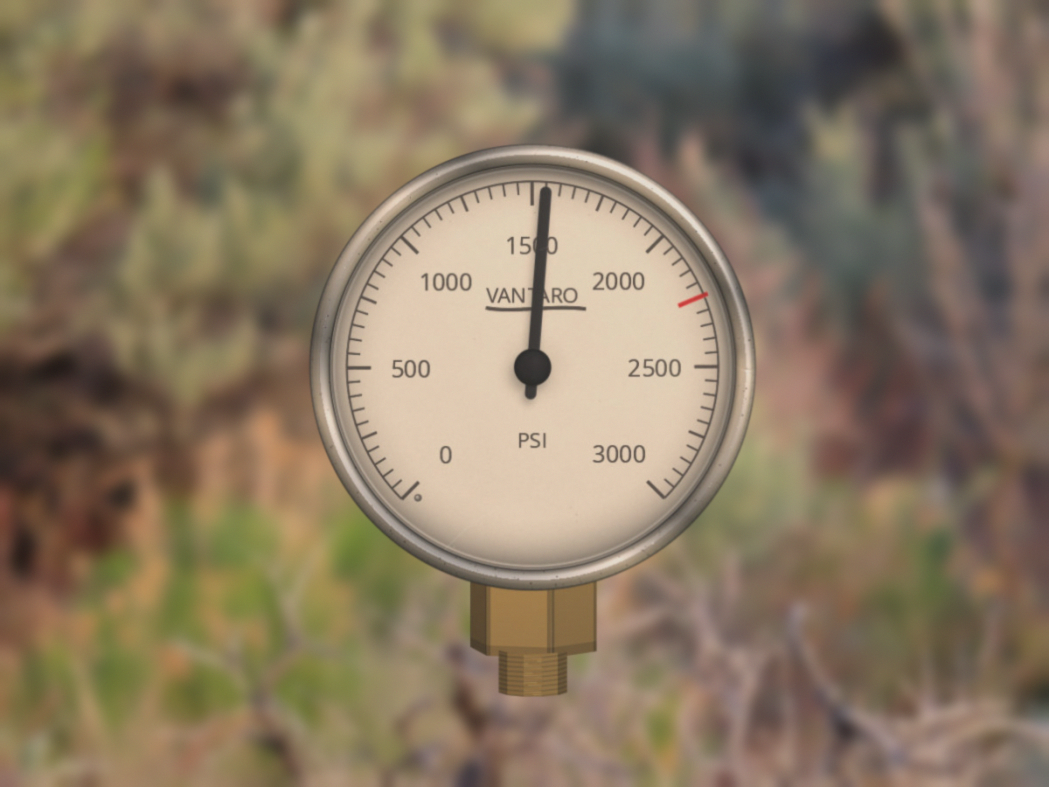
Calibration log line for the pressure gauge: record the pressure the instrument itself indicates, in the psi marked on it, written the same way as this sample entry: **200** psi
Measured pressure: **1550** psi
